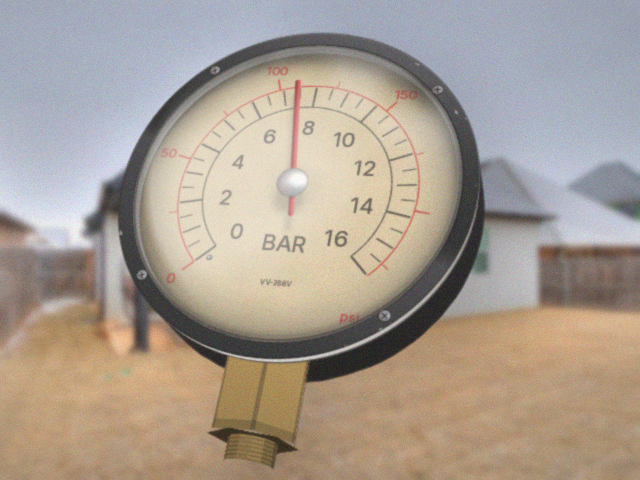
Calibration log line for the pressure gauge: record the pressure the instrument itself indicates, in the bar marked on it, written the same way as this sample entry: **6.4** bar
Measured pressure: **7.5** bar
